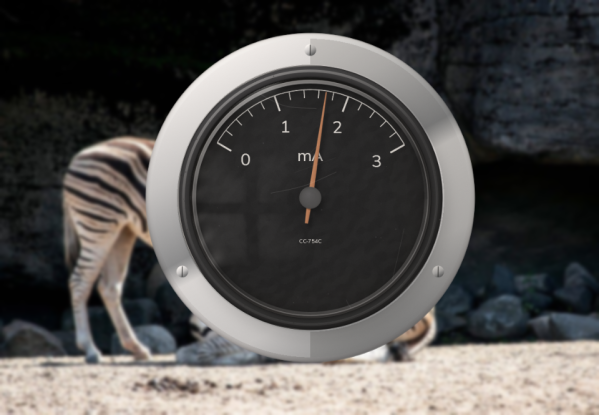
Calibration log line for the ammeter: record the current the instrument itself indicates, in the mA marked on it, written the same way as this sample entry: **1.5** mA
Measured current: **1.7** mA
